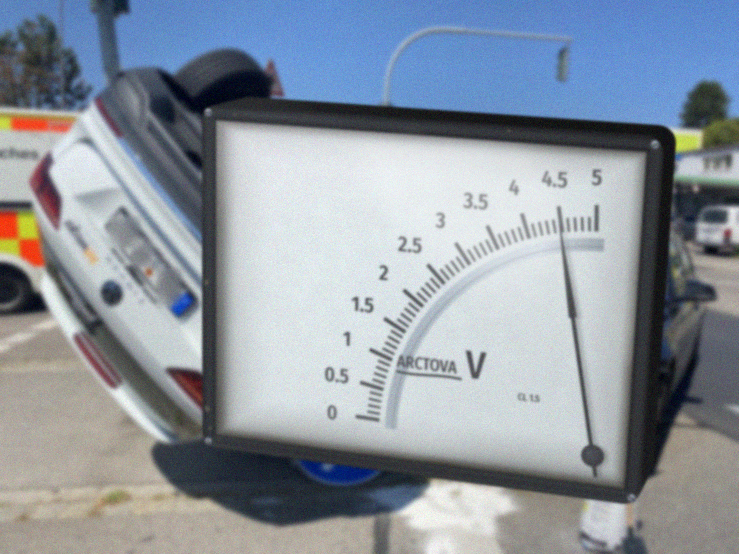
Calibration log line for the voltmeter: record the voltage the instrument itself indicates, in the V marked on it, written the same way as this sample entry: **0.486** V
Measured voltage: **4.5** V
